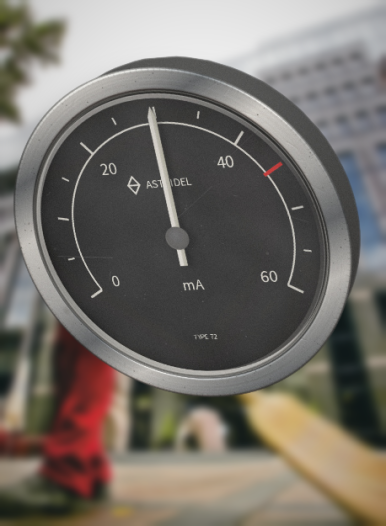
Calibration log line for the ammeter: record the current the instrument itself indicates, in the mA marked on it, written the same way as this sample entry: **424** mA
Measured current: **30** mA
